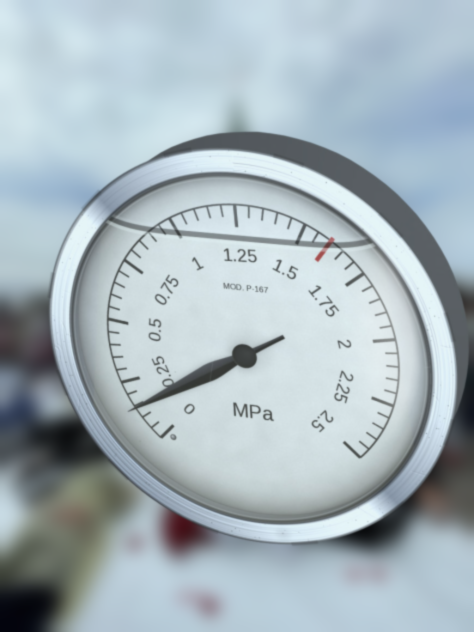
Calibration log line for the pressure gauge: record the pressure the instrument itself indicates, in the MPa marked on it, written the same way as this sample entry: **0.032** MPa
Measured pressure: **0.15** MPa
